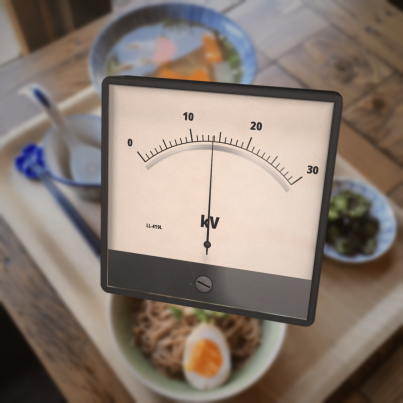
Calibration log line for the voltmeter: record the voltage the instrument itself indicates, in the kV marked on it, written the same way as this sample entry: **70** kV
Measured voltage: **14** kV
